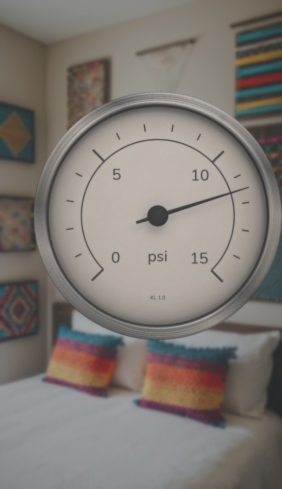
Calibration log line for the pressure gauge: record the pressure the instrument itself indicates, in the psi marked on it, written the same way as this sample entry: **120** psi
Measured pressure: **11.5** psi
